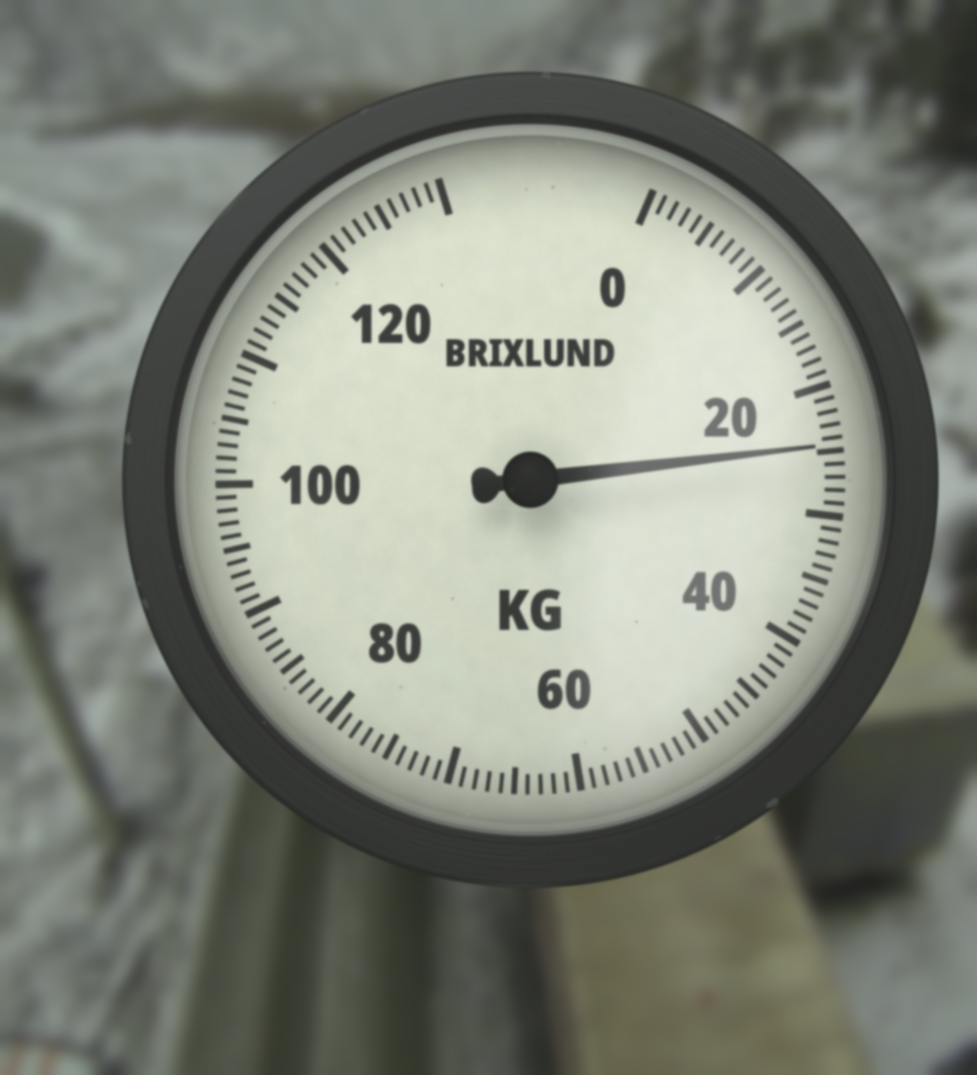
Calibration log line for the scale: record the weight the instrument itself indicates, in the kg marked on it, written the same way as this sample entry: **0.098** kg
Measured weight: **24.5** kg
